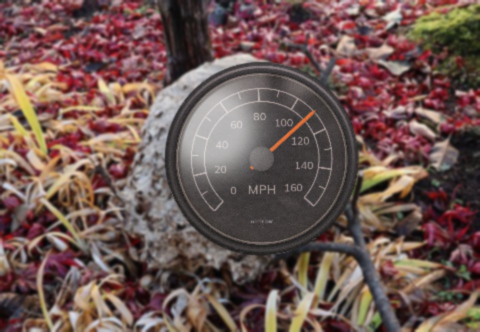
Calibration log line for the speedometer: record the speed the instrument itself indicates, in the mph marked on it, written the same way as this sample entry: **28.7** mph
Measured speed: **110** mph
